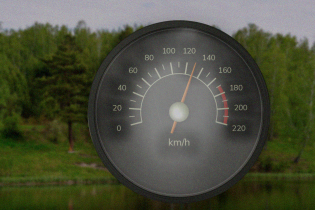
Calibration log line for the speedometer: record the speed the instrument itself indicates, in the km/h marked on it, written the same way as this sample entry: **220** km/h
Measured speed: **130** km/h
